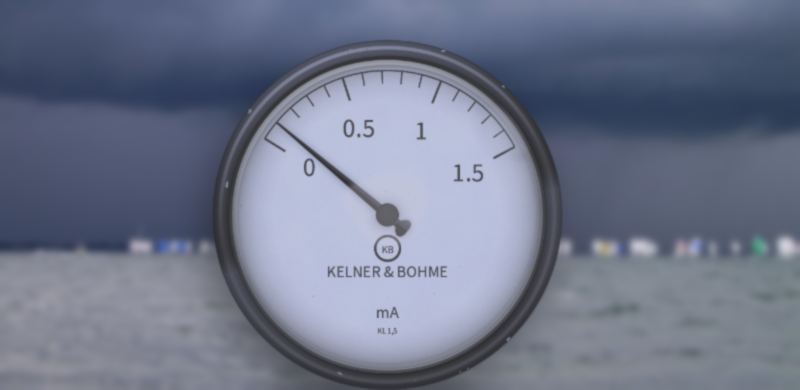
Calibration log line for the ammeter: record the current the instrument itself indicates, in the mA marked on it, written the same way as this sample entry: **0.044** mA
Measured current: **0.1** mA
